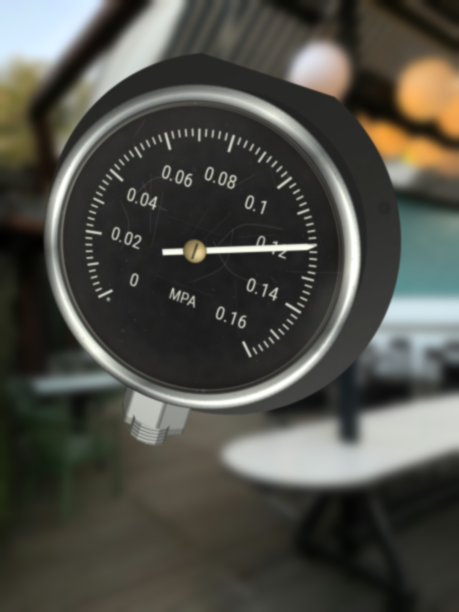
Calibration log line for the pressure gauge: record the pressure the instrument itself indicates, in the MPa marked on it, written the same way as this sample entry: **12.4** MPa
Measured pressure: **0.12** MPa
